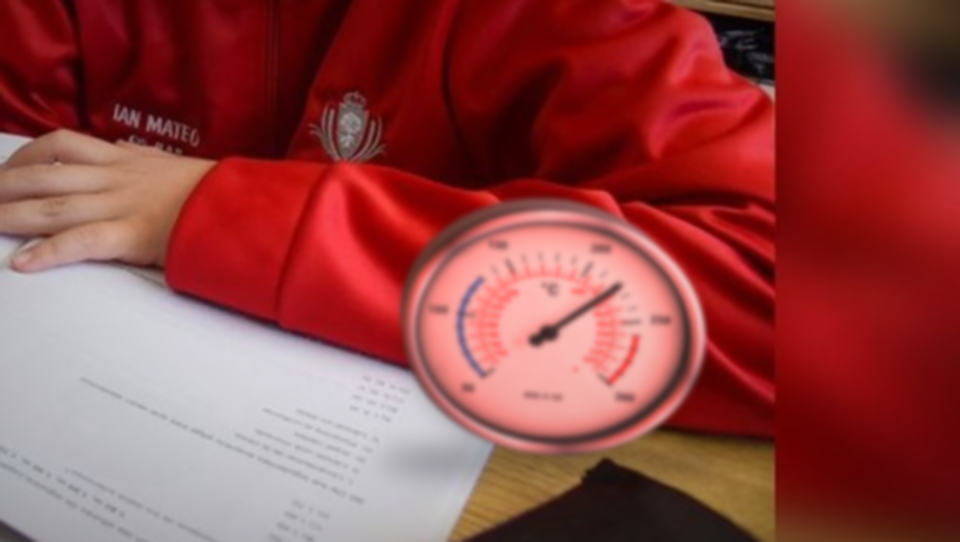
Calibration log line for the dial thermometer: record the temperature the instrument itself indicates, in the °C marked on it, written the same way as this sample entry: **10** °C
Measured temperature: **220** °C
